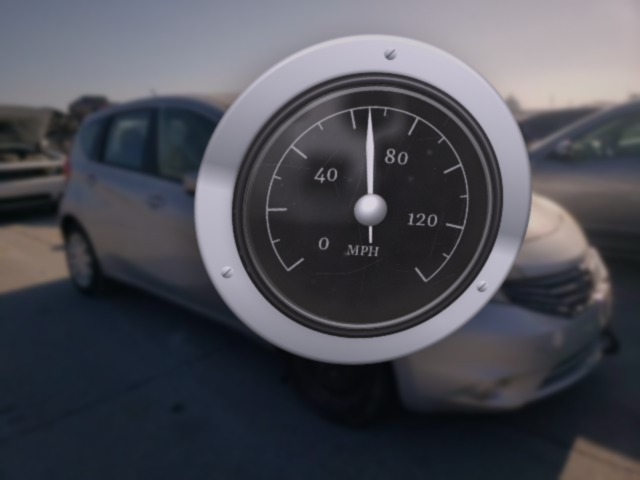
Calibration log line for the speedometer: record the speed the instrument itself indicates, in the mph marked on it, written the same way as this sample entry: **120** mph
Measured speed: **65** mph
